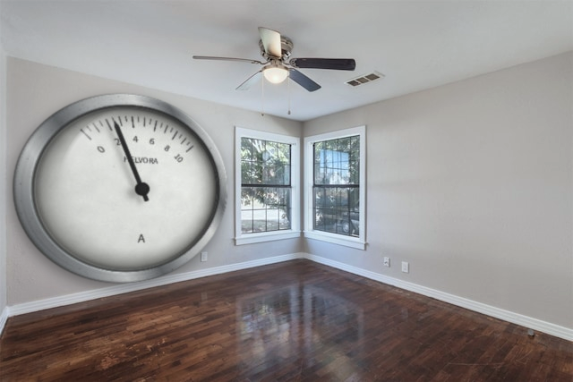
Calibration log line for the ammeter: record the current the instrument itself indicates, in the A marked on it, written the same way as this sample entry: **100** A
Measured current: **2.5** A
